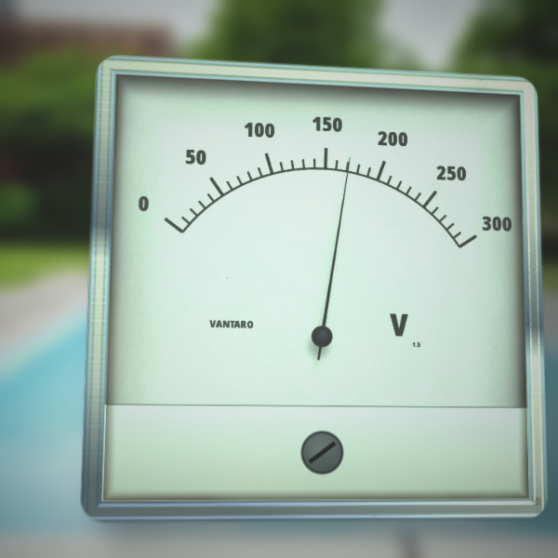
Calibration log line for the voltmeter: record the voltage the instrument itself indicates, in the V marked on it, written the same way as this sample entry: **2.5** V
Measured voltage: **170** V
